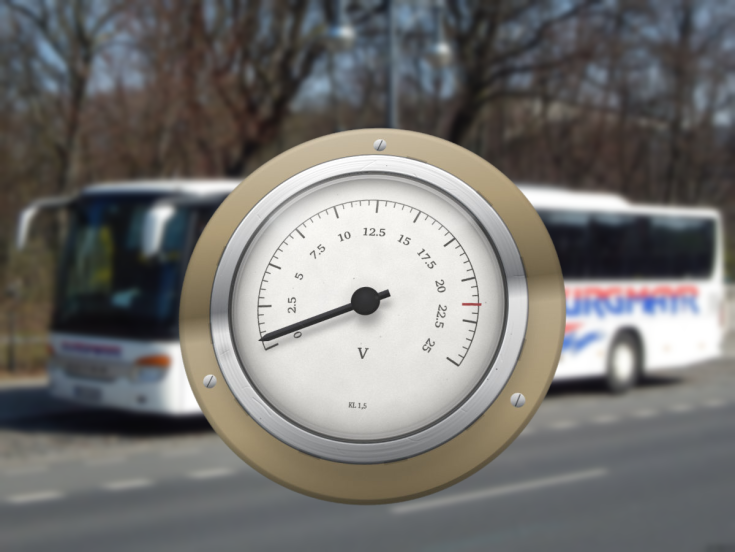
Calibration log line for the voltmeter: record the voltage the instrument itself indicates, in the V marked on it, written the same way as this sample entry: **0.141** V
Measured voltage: **0.5** V
